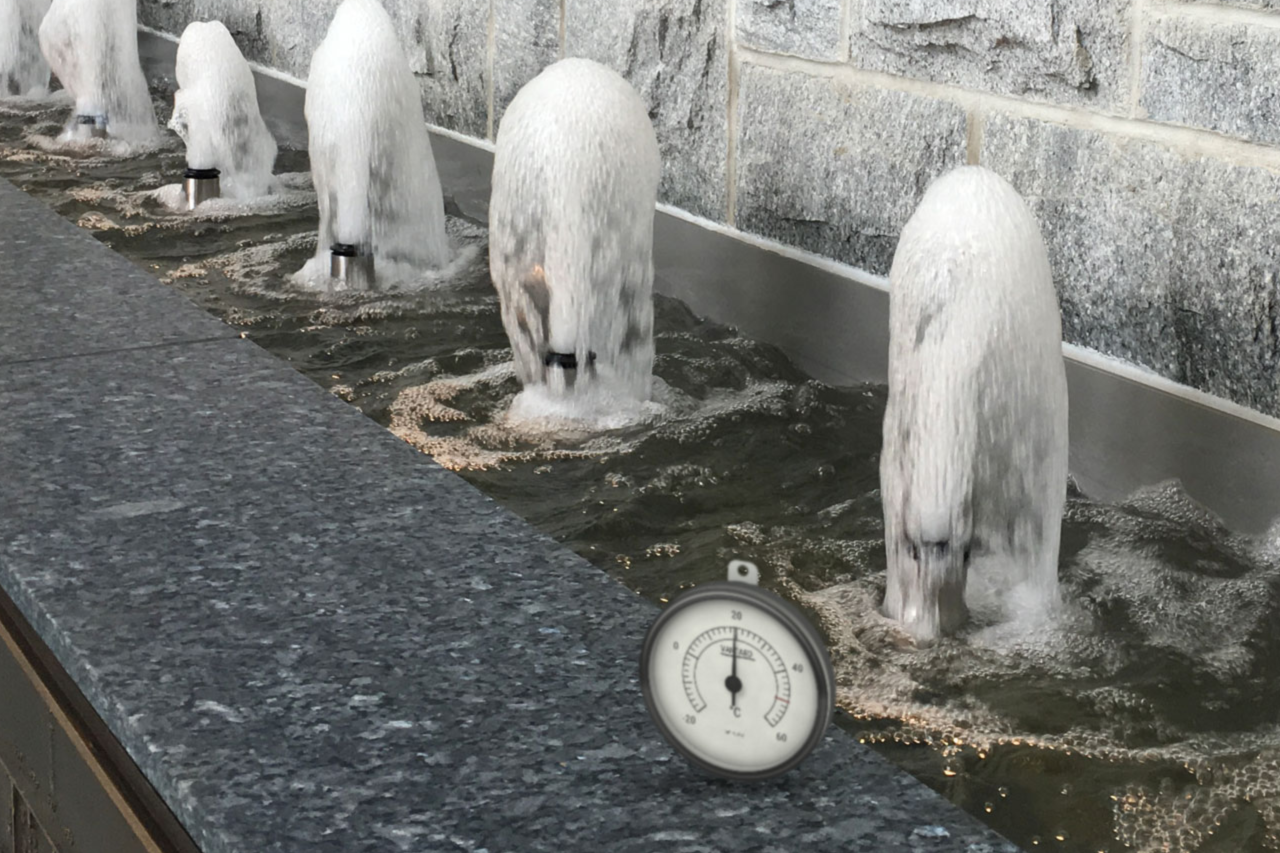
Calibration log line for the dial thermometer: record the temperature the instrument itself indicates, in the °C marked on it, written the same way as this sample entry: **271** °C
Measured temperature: **20** °C
